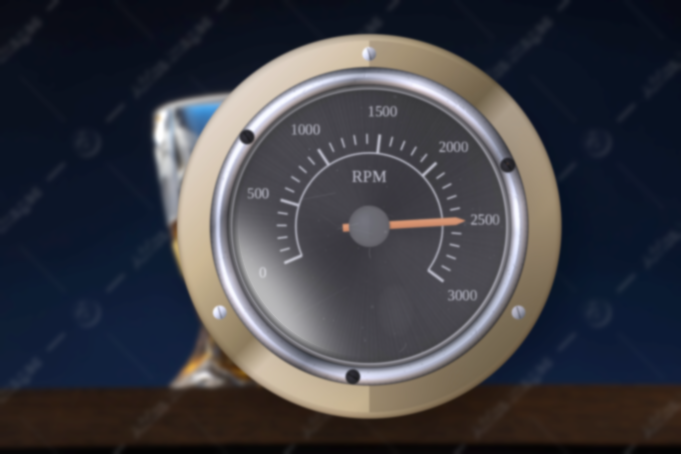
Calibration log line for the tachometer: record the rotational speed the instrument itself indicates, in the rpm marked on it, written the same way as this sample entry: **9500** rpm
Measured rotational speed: **2500** rpm
